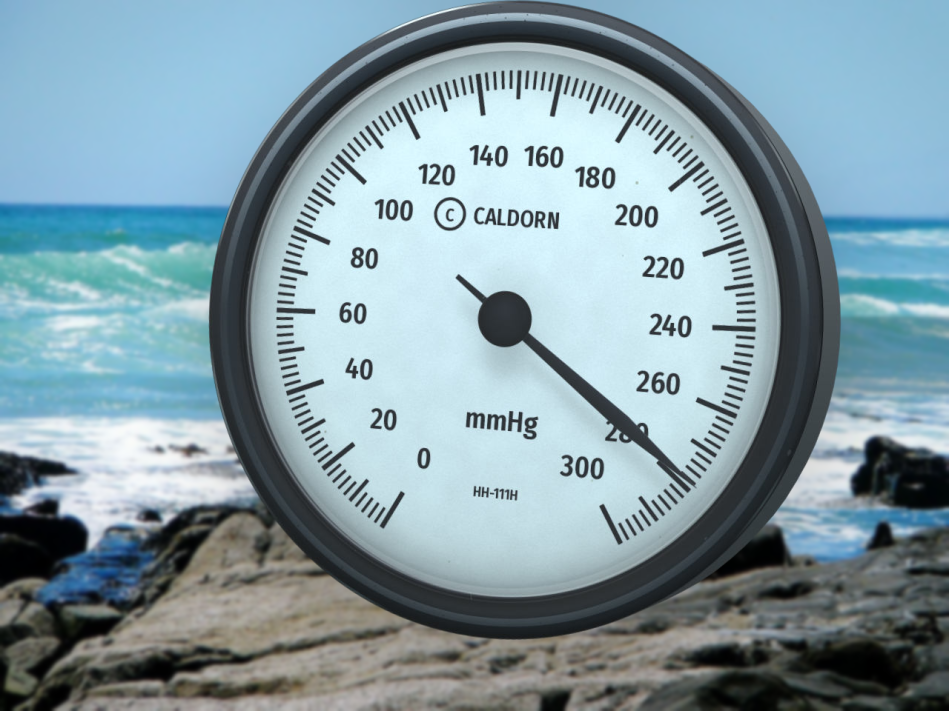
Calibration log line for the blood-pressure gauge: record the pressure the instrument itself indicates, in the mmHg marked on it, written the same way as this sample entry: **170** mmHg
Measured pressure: **278** mmHg
